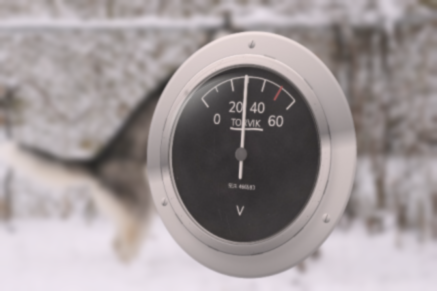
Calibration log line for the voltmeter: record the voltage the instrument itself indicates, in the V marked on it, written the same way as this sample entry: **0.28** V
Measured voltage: **30** V
